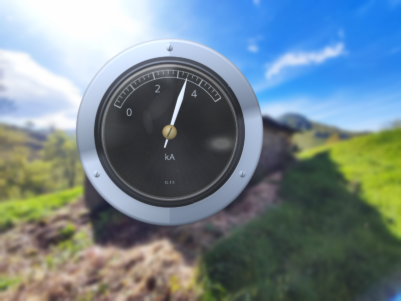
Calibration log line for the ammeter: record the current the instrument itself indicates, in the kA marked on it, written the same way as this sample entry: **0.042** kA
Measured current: **3.4** kA
